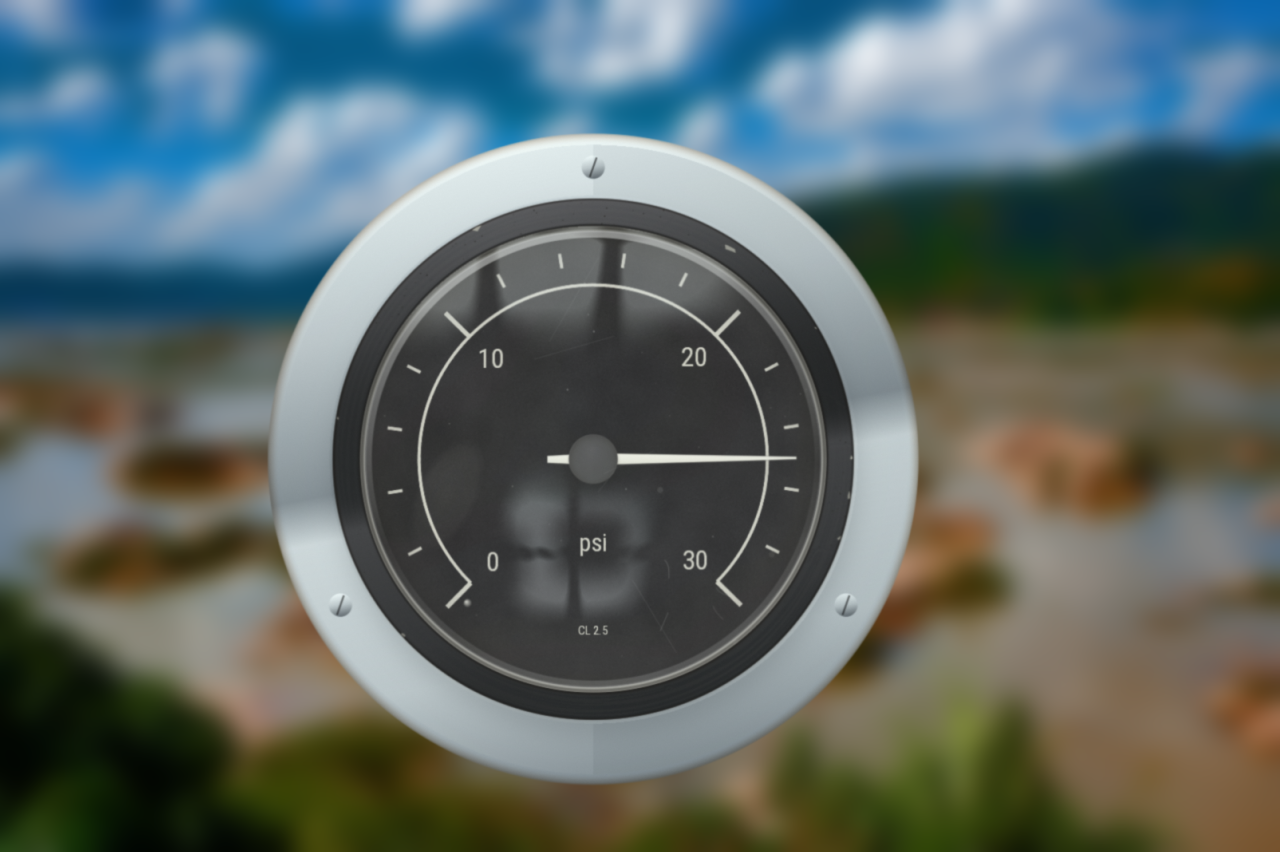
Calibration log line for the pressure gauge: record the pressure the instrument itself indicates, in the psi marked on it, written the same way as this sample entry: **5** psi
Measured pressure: **25** psi
